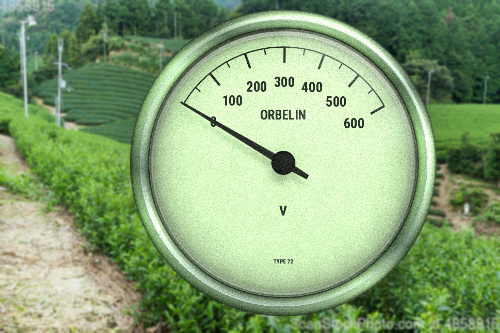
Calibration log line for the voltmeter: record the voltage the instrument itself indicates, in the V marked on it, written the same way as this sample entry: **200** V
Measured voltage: **0** V
